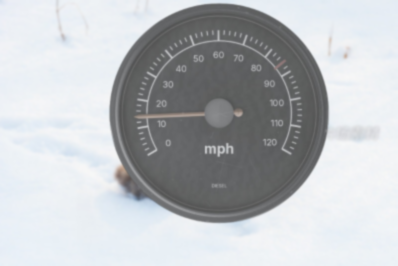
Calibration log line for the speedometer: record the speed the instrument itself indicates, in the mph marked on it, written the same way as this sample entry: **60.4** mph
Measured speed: **14** mph
